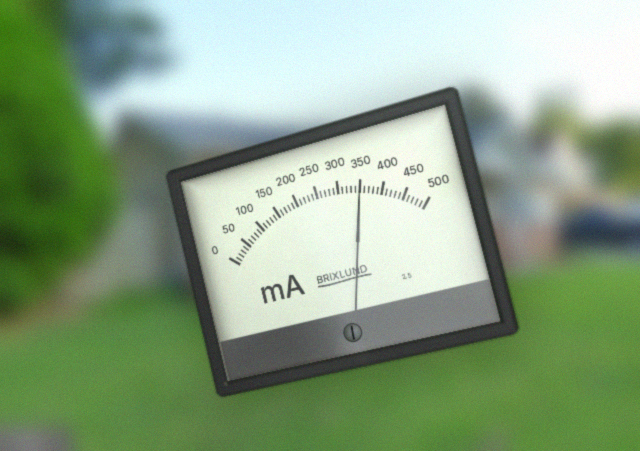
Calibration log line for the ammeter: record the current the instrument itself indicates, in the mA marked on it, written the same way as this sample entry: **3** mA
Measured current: **350** mA
